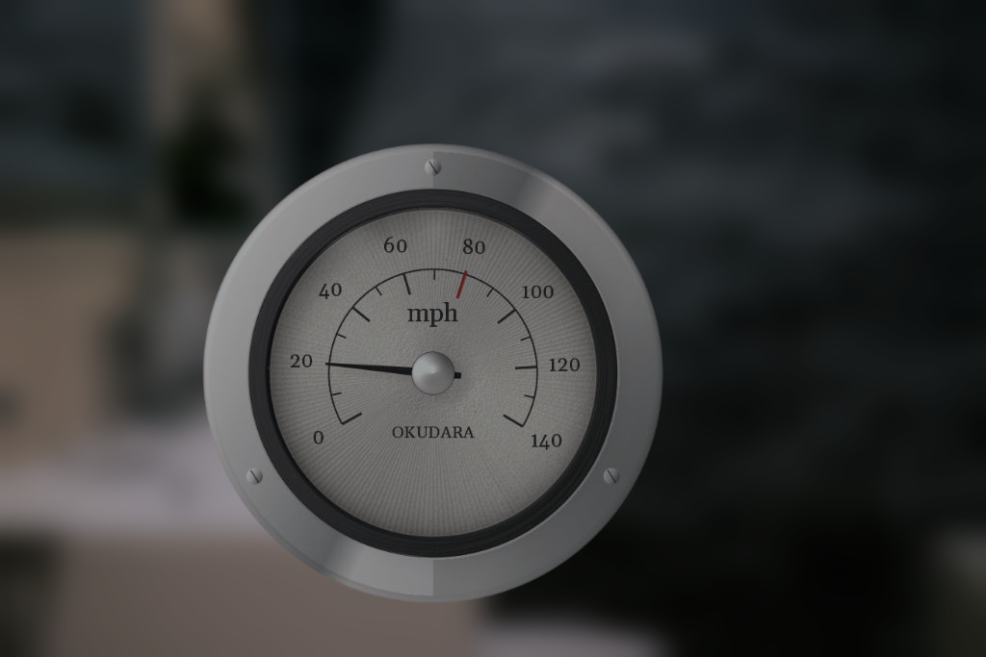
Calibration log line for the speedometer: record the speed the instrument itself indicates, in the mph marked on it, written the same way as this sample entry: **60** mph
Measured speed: **20** mph
